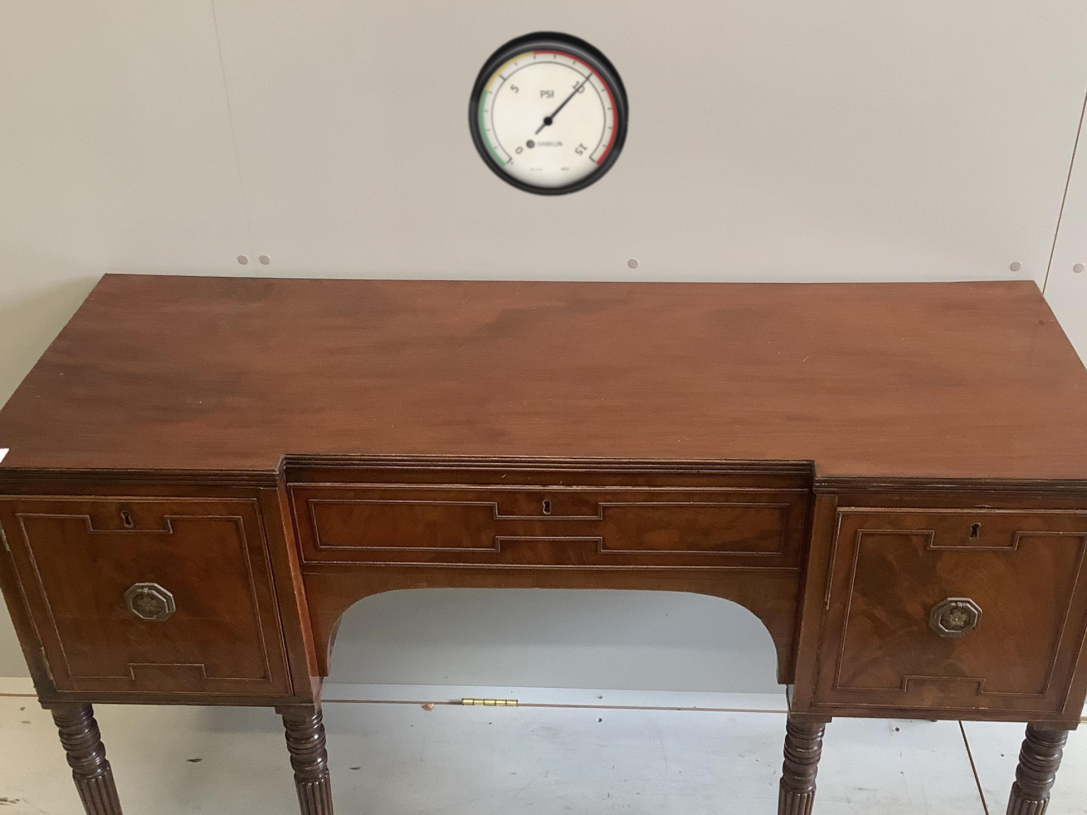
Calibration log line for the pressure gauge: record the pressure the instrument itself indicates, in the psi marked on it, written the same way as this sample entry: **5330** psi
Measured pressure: **10** psi
